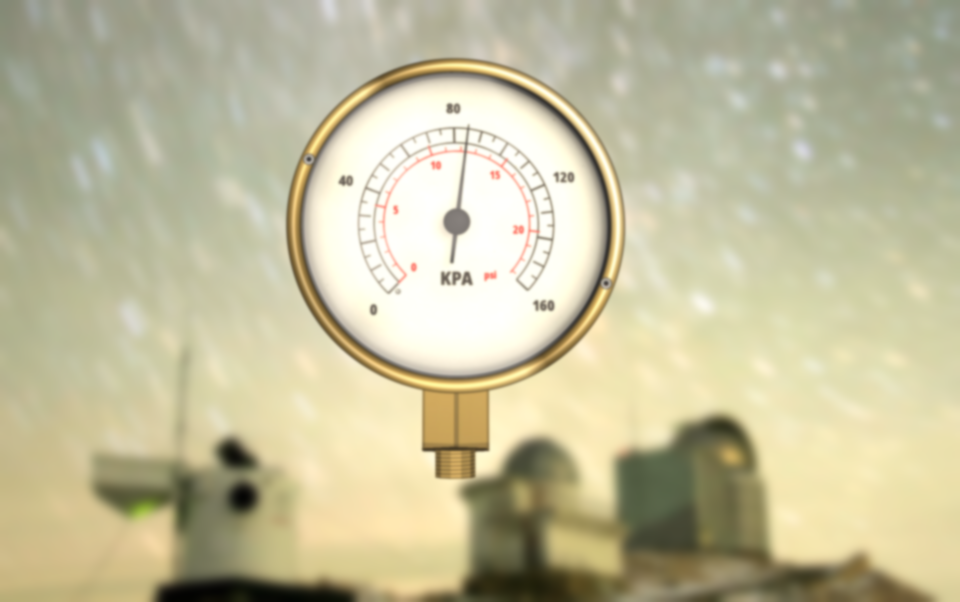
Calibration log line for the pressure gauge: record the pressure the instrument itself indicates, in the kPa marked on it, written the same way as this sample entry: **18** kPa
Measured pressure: **85** kPa
